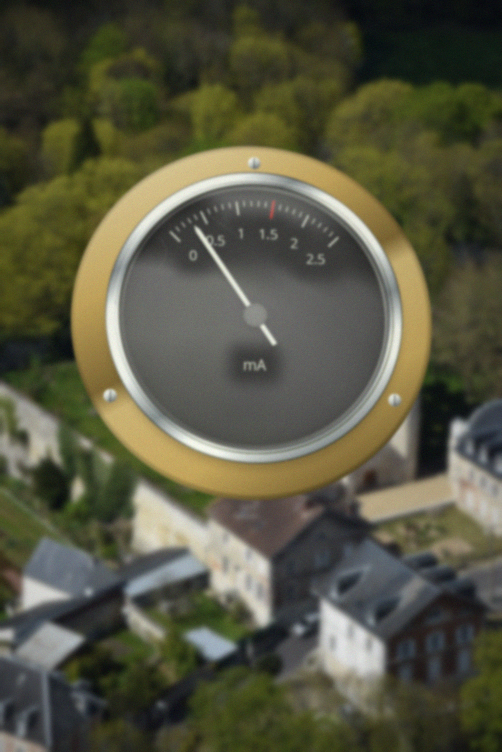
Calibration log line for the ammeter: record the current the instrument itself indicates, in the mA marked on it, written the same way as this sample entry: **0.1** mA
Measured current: **0.3** mA
